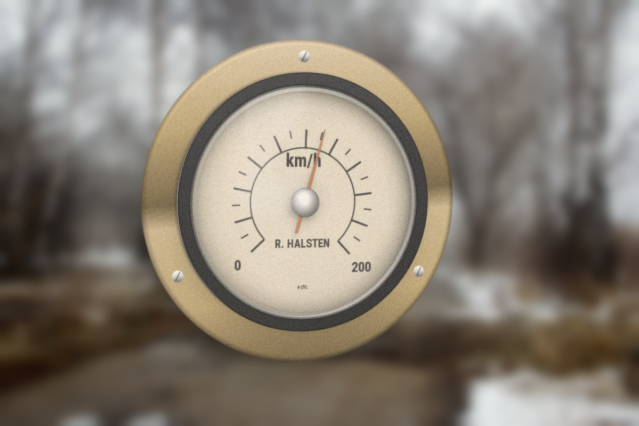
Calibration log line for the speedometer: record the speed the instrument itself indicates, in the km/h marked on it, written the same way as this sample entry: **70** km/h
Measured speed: **110** km/h
